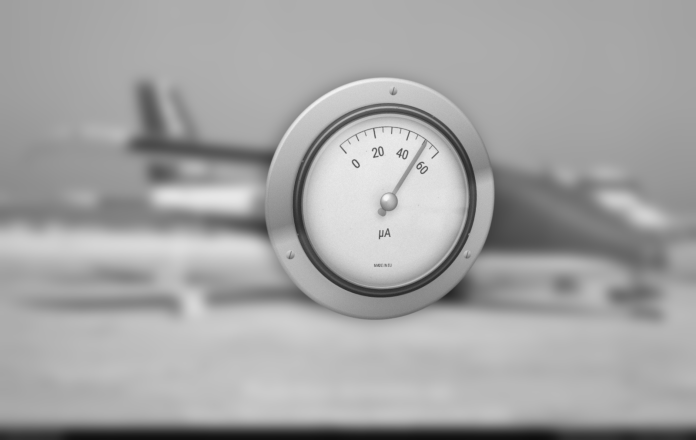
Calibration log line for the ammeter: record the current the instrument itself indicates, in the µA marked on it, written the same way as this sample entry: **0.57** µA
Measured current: **50** µA
